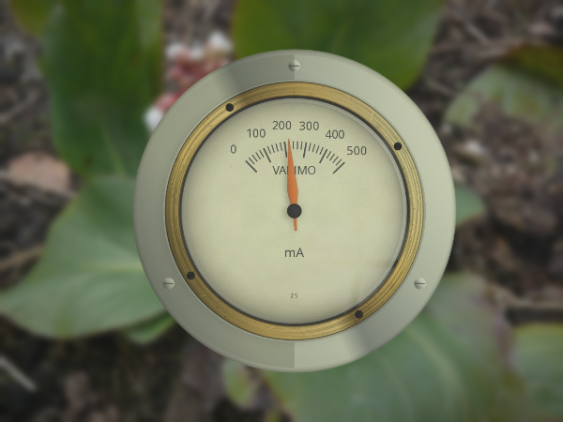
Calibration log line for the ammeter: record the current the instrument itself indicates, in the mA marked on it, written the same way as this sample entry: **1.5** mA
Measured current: **220** mA
